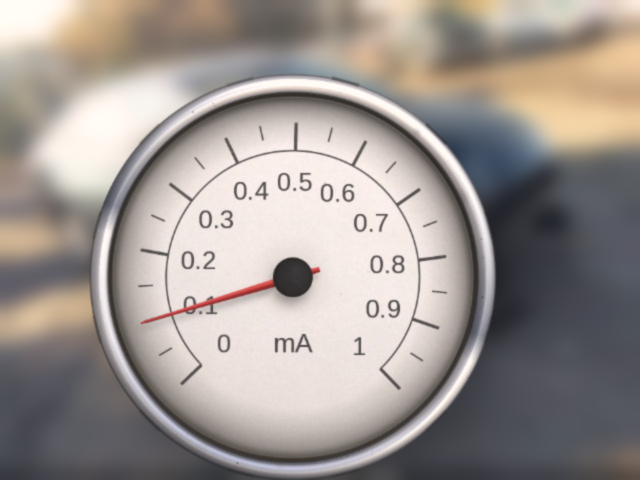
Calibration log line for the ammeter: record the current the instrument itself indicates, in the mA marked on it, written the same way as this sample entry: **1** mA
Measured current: **0.1** mA
